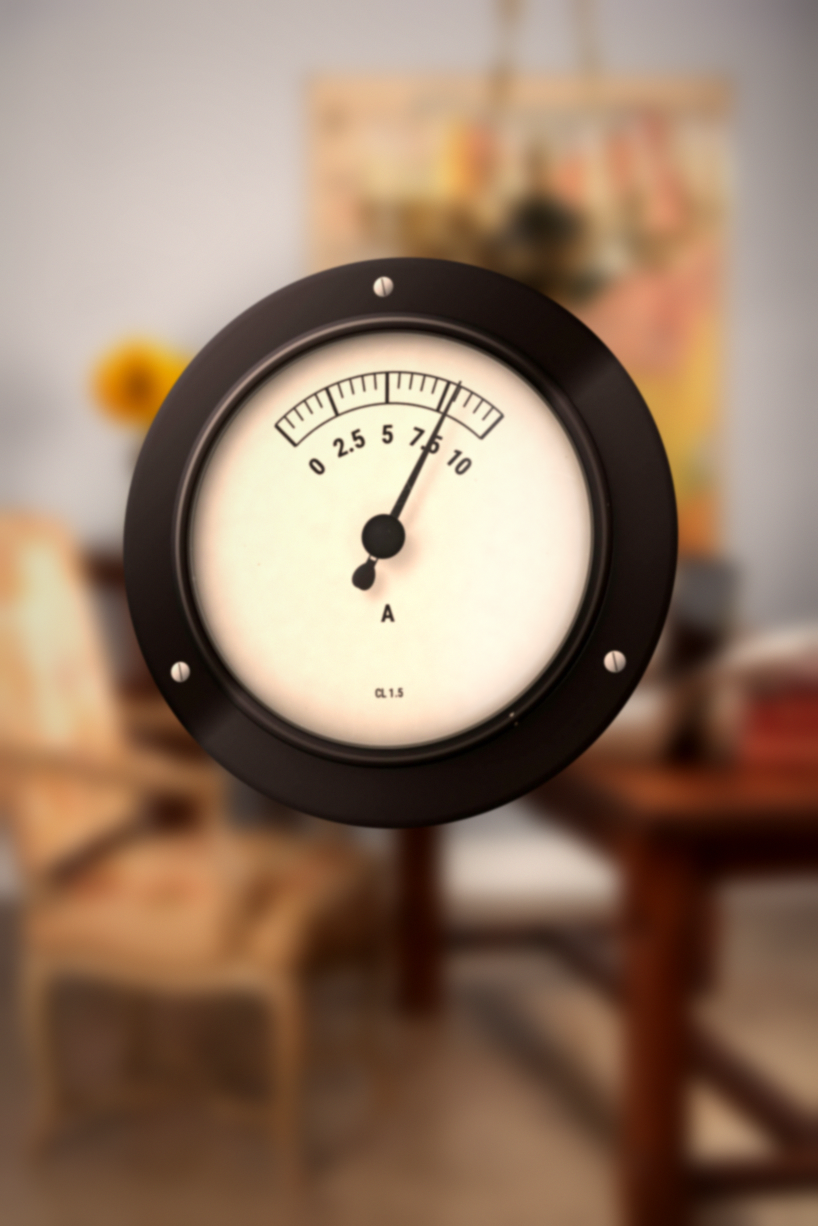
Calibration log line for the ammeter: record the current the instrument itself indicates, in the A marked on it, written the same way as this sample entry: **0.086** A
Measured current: **8** A
